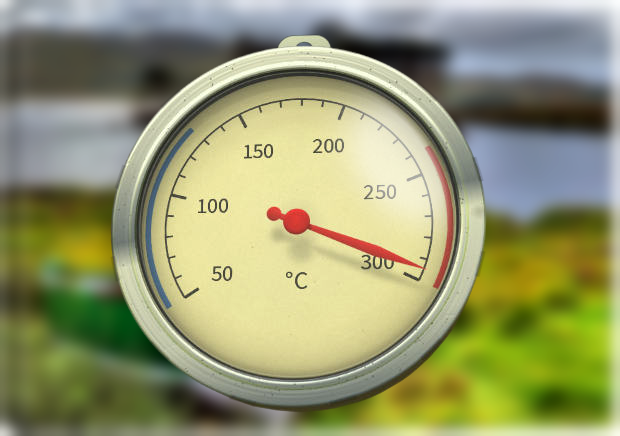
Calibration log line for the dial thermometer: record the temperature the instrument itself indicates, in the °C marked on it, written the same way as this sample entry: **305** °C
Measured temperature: **295** °C
